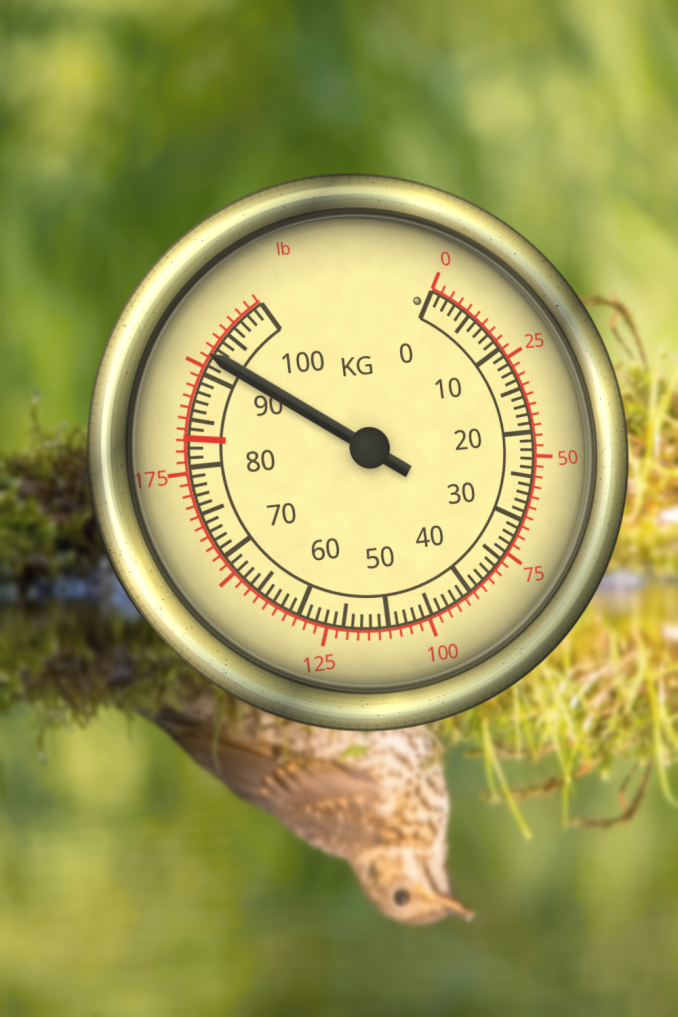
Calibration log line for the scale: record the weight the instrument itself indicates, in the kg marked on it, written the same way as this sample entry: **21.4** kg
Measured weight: **92** kg
